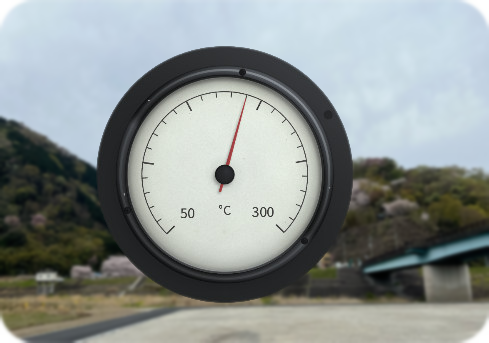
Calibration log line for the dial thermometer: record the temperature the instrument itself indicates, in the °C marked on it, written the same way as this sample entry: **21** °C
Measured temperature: **190** °C
